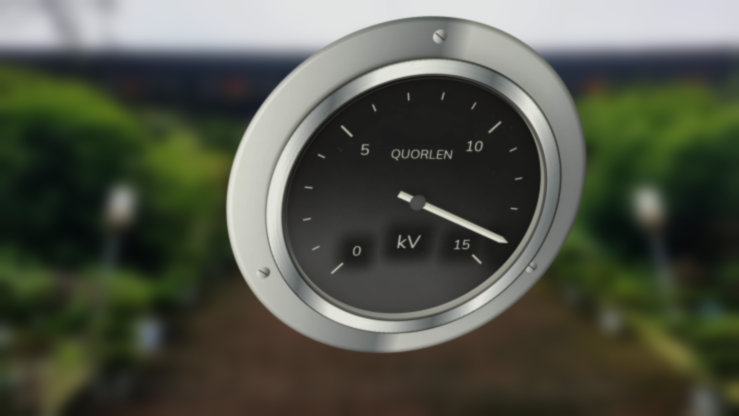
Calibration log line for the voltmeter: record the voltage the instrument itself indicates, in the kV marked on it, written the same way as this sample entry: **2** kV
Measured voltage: **14** kV
